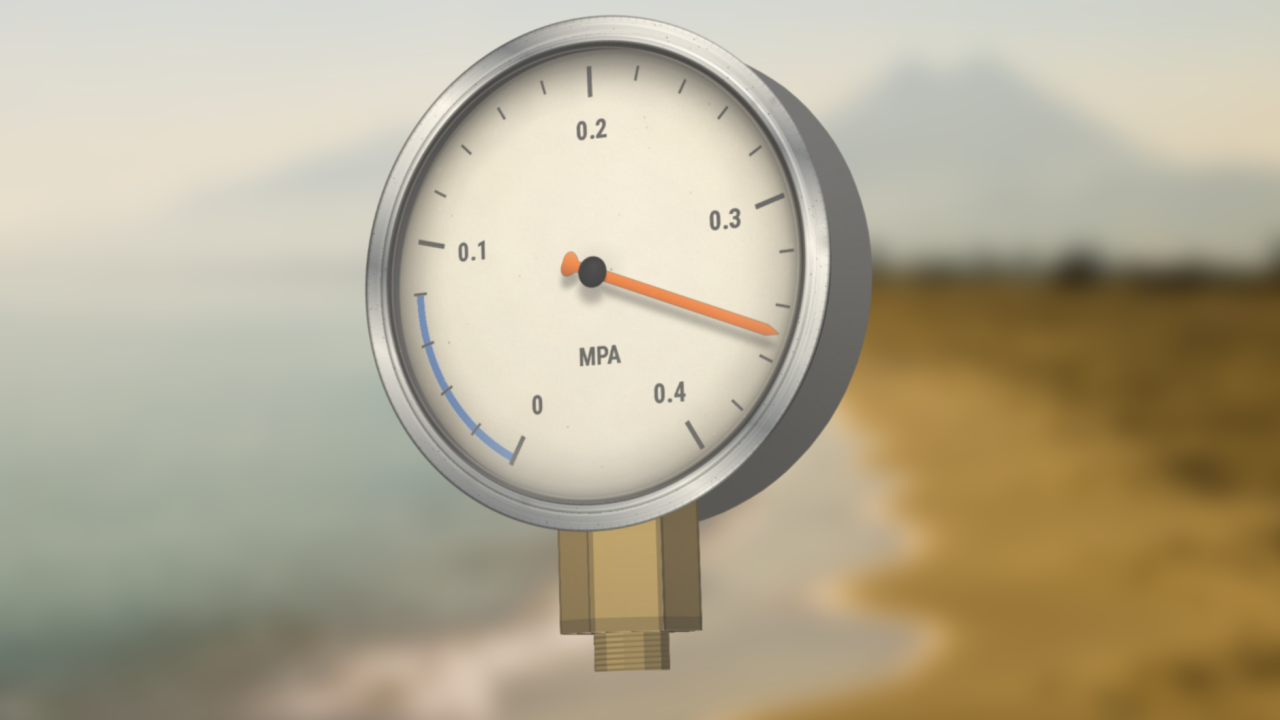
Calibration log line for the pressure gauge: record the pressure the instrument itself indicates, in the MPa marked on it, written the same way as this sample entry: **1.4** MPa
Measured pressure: **0.35** MPa
